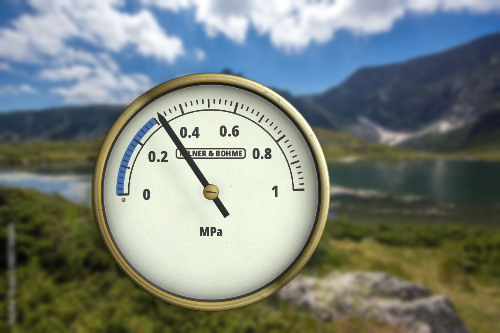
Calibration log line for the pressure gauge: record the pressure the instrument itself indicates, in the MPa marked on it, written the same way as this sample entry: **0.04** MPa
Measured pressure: **0.32** MPa
